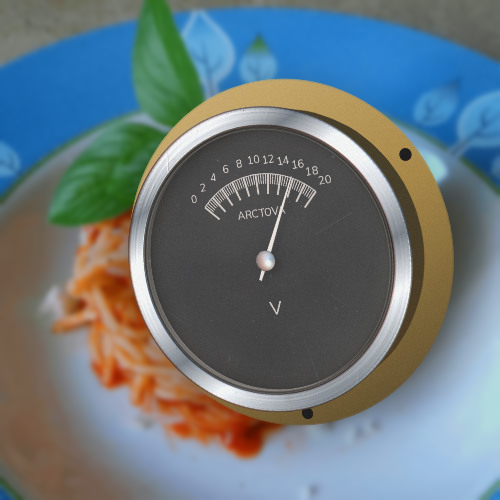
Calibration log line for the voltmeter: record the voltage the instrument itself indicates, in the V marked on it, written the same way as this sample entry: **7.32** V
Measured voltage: **16** V
